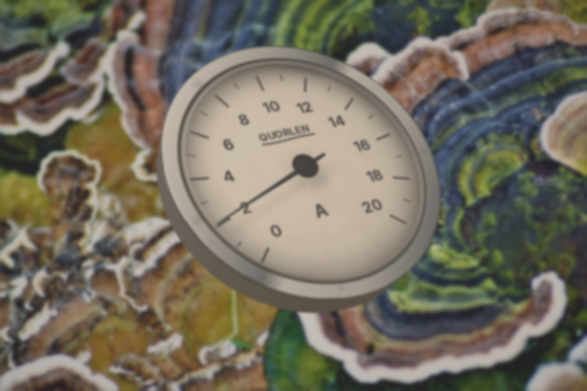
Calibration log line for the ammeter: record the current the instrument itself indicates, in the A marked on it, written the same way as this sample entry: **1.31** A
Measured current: **2** A
